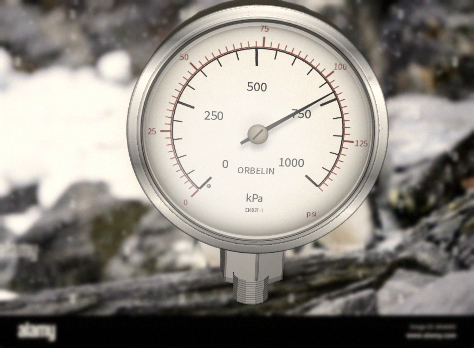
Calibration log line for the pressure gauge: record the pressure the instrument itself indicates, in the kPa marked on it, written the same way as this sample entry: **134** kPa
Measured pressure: **725** kPa
